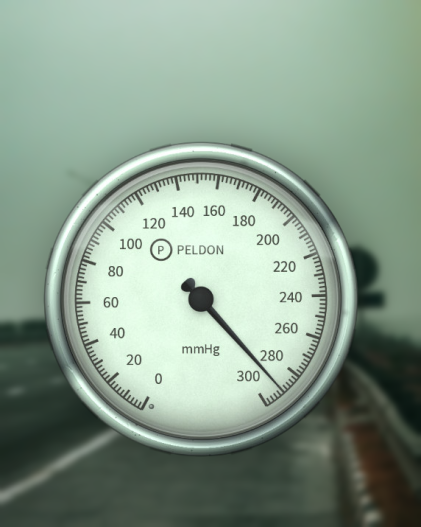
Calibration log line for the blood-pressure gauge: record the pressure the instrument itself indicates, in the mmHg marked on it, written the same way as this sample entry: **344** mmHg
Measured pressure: **290** mmHg
